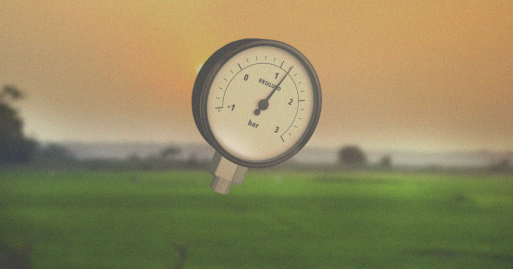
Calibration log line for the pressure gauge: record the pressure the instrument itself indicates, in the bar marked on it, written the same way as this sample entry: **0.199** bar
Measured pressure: **1.2** bar
